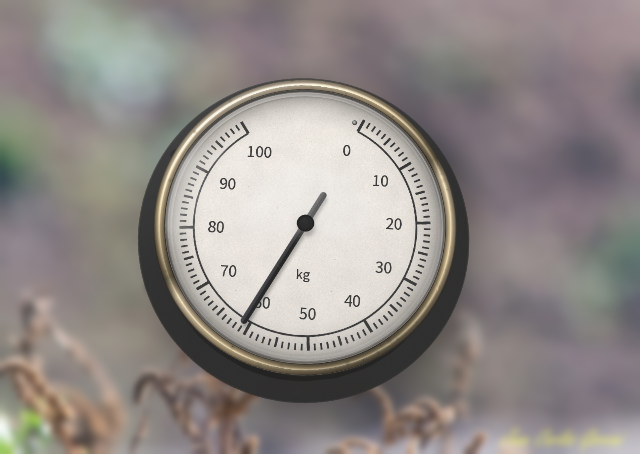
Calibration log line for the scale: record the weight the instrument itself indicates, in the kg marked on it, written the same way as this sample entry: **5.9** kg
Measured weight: **61** kg
